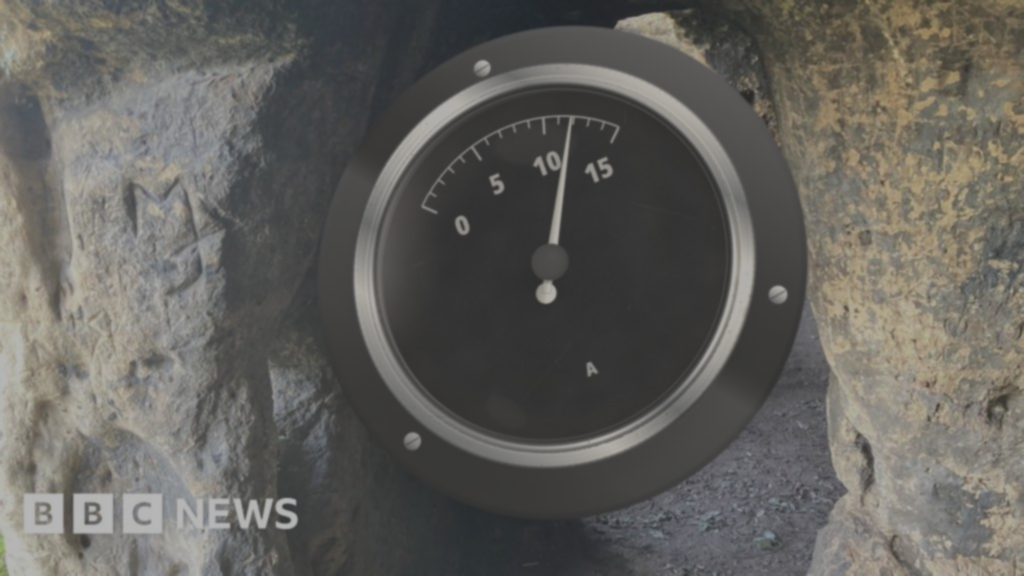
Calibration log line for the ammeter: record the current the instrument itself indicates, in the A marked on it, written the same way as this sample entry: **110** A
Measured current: **12** A
